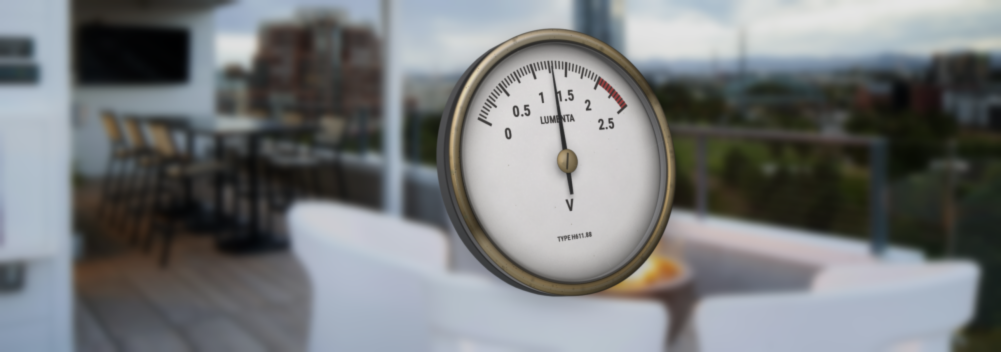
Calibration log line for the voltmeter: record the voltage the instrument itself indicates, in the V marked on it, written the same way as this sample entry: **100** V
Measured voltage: **1.25** V
